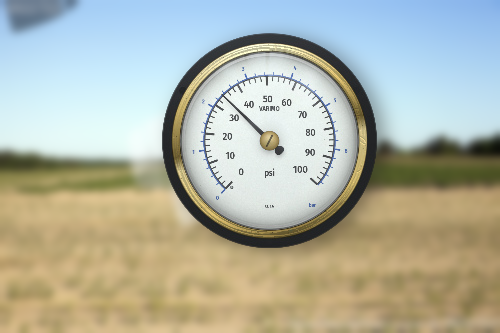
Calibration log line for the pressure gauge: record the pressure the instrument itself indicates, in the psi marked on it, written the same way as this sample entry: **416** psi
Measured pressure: **34** psi
